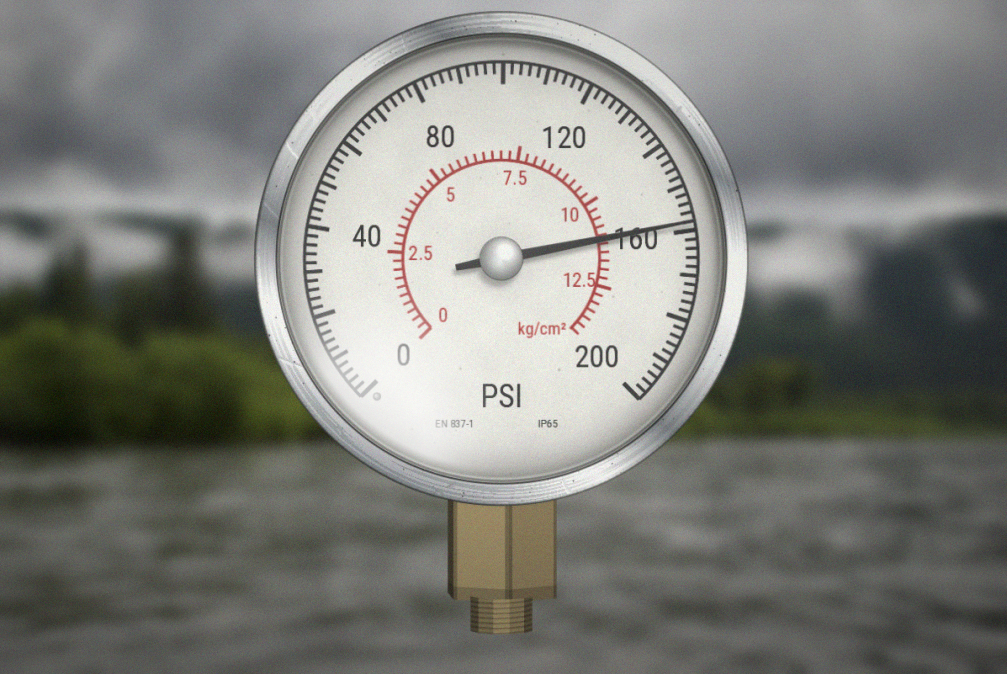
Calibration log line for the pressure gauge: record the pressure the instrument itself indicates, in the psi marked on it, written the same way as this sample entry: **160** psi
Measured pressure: **158** psi
